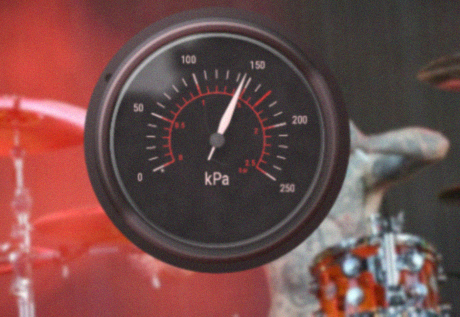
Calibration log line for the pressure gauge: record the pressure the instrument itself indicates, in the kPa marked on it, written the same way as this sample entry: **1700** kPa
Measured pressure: **145** kPa
